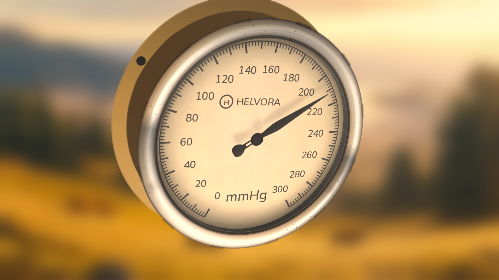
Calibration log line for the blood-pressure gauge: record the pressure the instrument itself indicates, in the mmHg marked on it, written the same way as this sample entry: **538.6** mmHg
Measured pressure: **210** mmHg
